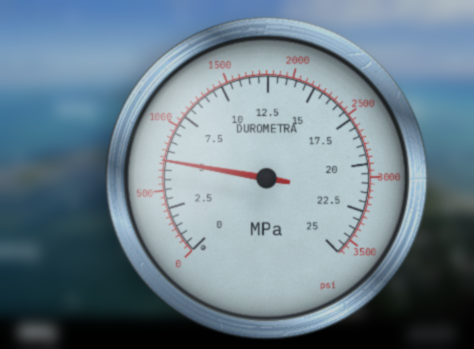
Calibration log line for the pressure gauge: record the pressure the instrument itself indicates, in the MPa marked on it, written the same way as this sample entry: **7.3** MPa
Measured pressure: **5** MPa
